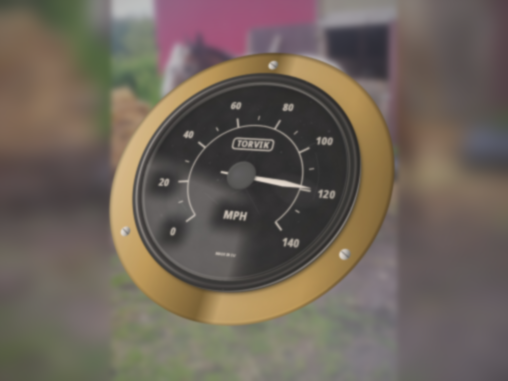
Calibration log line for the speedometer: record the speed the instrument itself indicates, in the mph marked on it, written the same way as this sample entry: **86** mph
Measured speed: **120** mph
